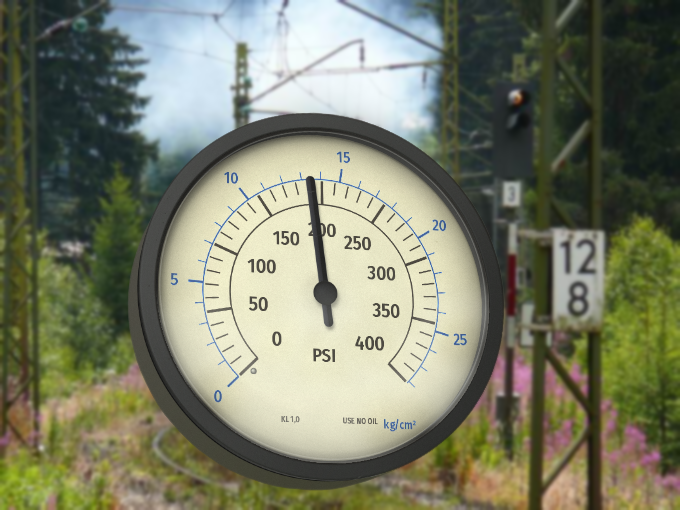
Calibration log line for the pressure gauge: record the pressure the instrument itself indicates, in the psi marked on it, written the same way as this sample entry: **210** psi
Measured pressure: **190** psi
